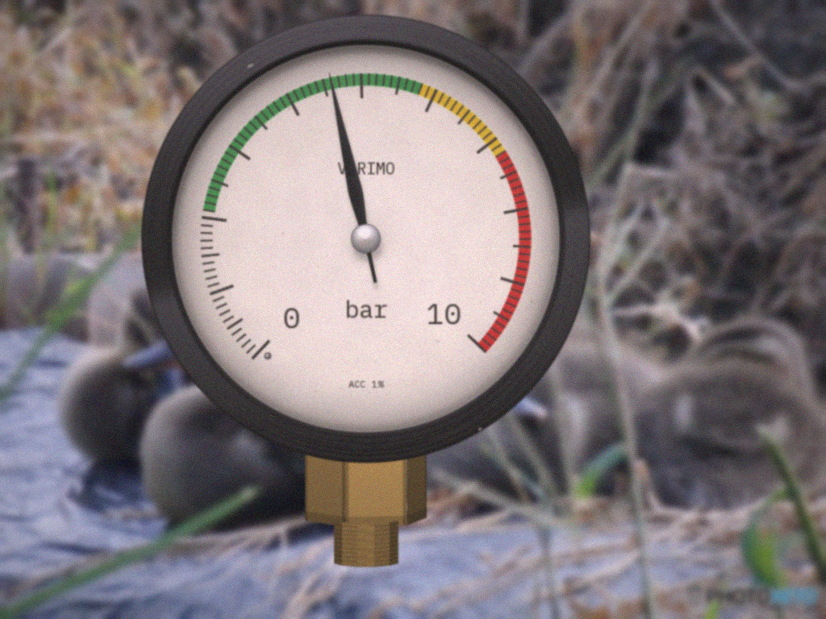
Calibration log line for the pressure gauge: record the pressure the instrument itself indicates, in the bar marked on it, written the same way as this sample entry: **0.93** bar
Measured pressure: **4.6** bar
